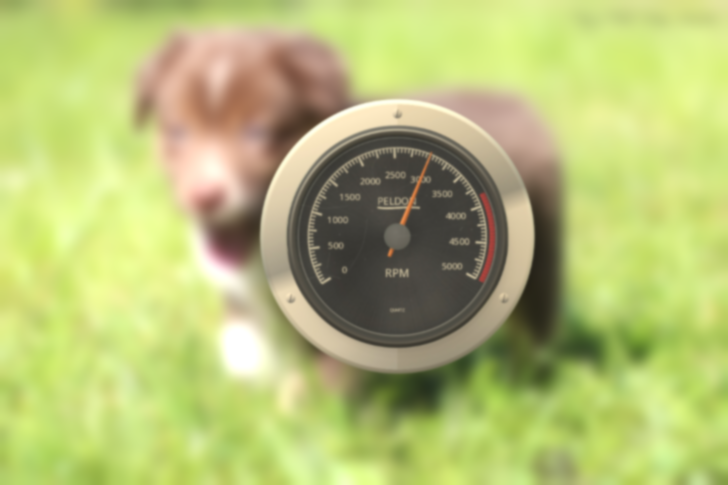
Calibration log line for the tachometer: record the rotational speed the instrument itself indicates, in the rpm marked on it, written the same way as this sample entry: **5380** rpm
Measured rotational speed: **3000** rpm
